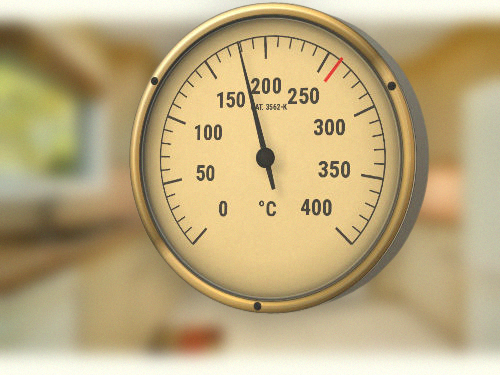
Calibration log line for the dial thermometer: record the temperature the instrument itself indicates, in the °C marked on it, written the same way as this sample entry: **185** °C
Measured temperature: **180** °C
